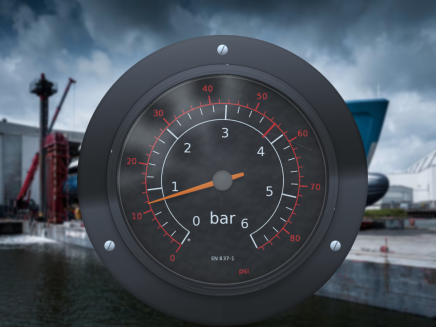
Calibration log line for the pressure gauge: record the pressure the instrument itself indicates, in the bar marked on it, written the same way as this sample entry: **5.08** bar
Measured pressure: **0.8** bar
